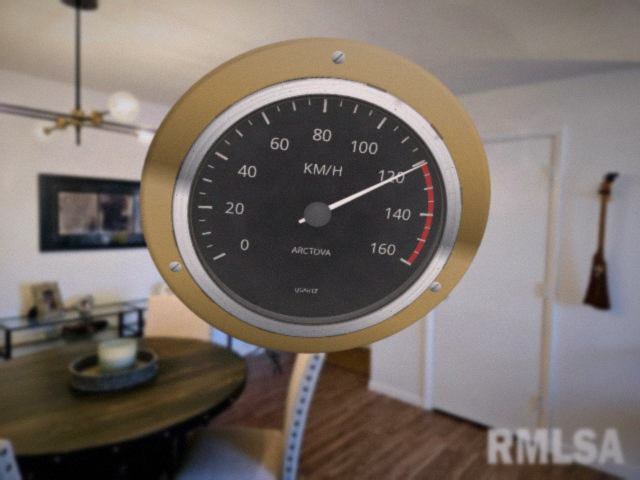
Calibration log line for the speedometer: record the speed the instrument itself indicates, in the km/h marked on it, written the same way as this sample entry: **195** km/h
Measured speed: **120** km/h
